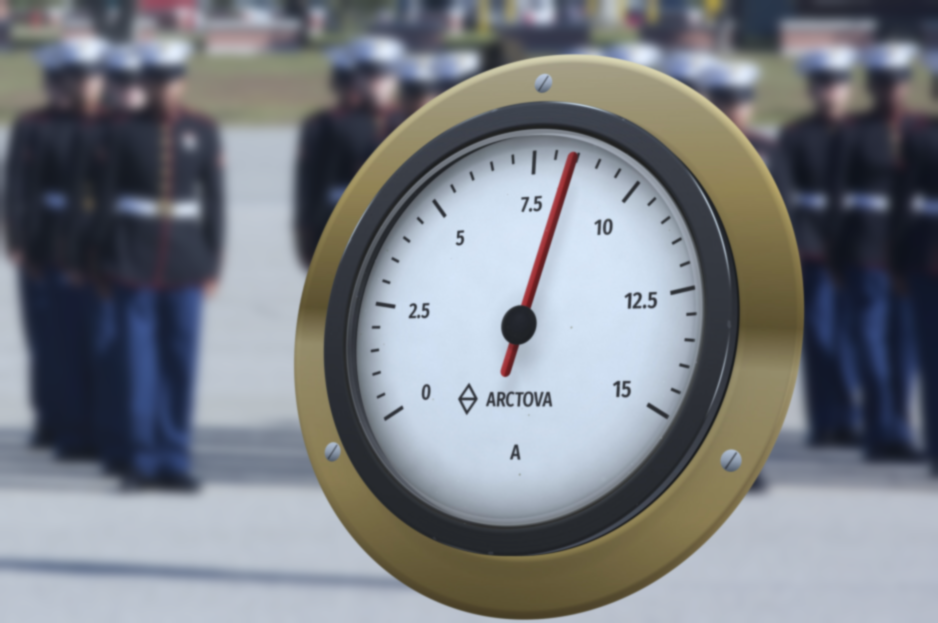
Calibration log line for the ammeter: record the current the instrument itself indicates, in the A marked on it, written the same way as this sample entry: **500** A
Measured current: **8.5** A
